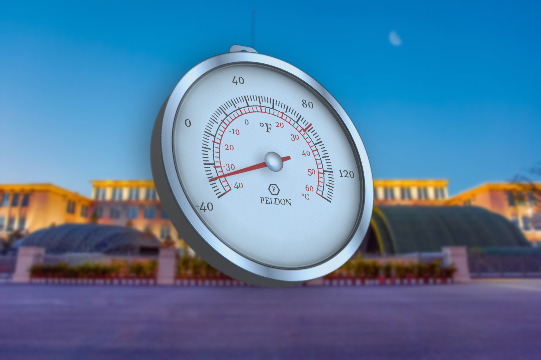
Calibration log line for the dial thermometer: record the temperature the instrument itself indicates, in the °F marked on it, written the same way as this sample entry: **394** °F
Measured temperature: **-30** °F
